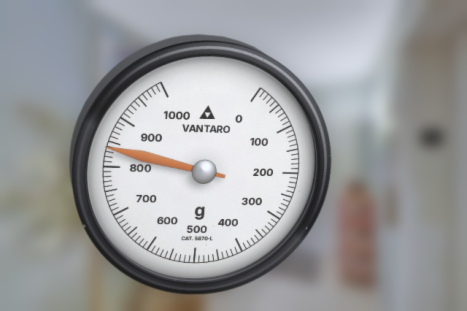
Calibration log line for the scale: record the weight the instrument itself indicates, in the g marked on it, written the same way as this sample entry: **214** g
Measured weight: **840** g
